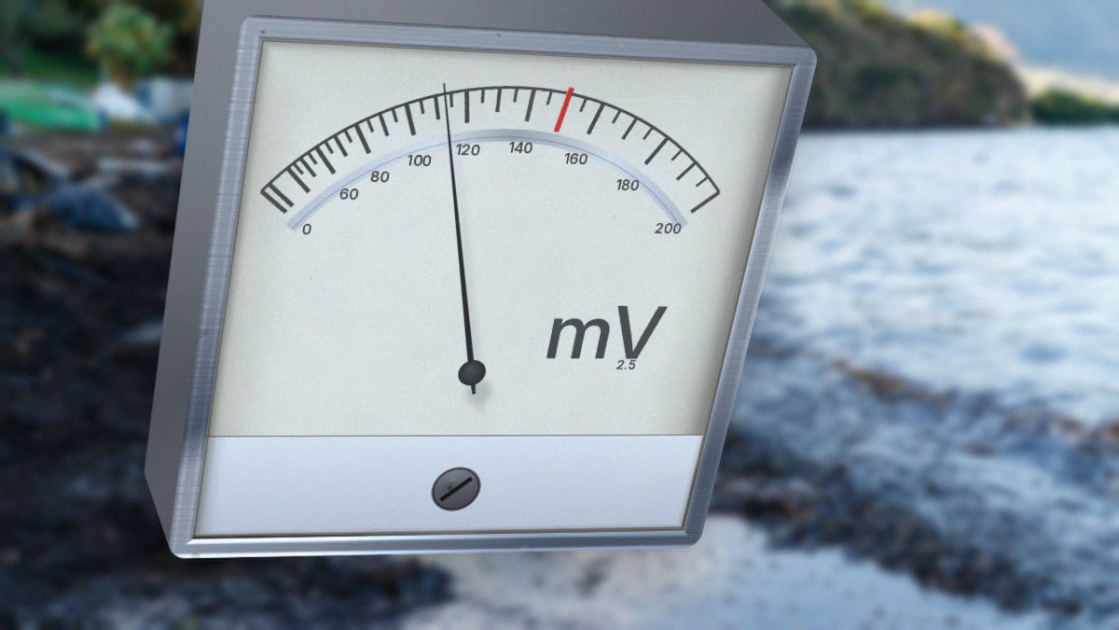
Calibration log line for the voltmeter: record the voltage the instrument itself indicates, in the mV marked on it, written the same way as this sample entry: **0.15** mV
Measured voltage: **112.5** mV
